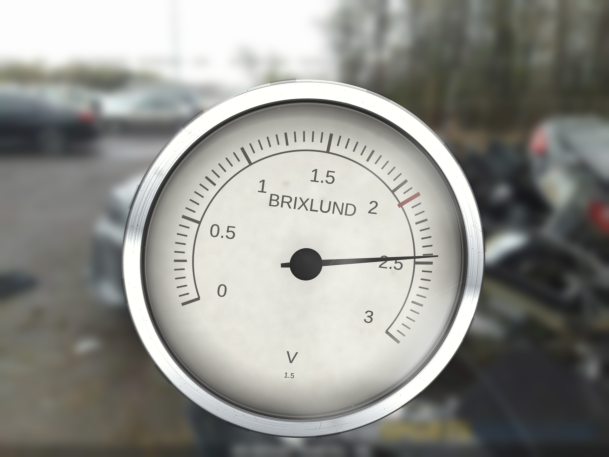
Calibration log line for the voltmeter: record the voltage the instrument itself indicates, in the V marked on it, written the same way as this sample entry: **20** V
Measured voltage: **2.45** V
